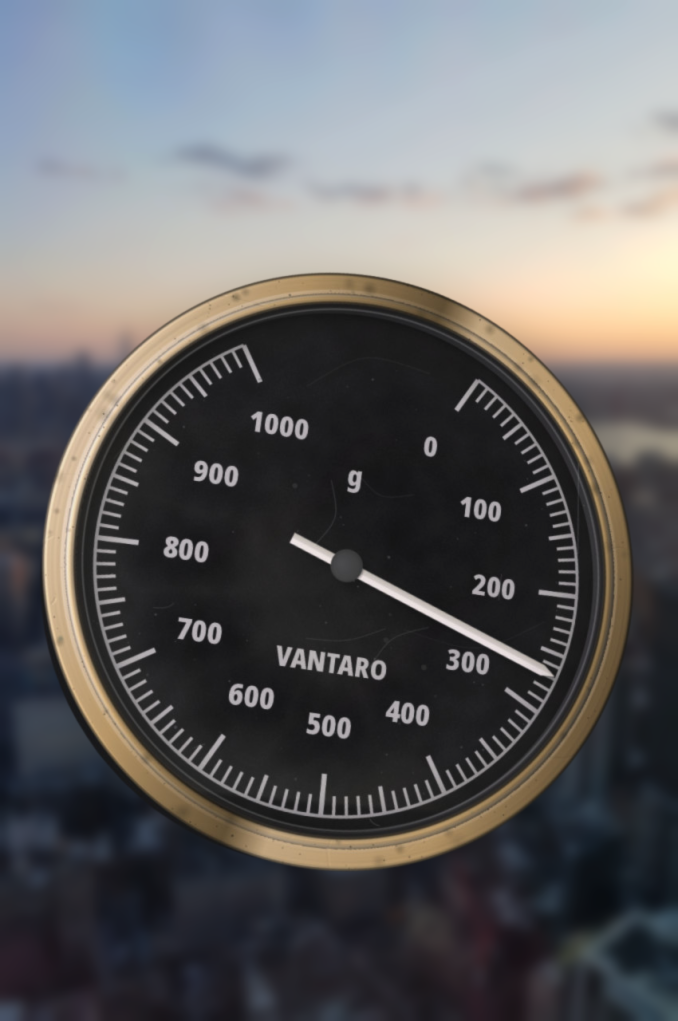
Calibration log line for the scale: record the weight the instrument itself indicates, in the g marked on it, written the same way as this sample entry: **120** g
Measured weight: **270** g
